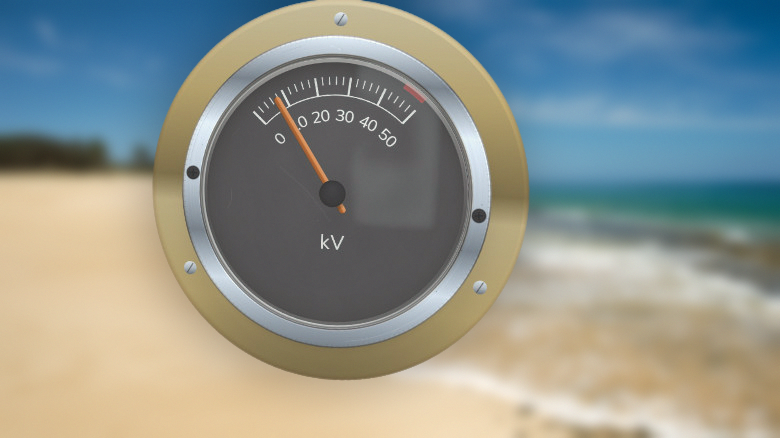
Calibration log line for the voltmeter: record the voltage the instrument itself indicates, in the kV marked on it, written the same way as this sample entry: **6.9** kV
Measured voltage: **8** kV
